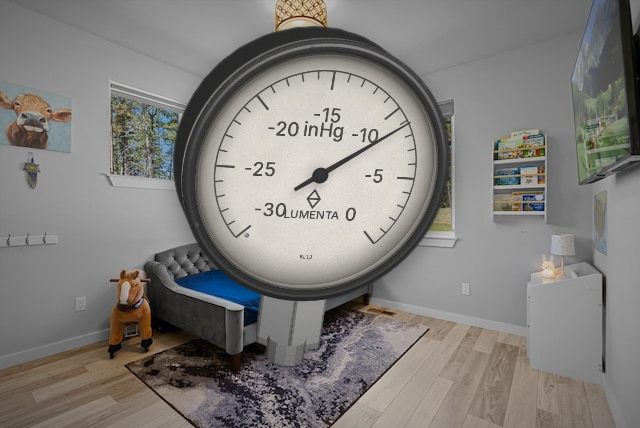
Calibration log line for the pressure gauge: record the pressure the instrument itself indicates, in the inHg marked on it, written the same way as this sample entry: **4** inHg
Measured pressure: **-9** inHg
